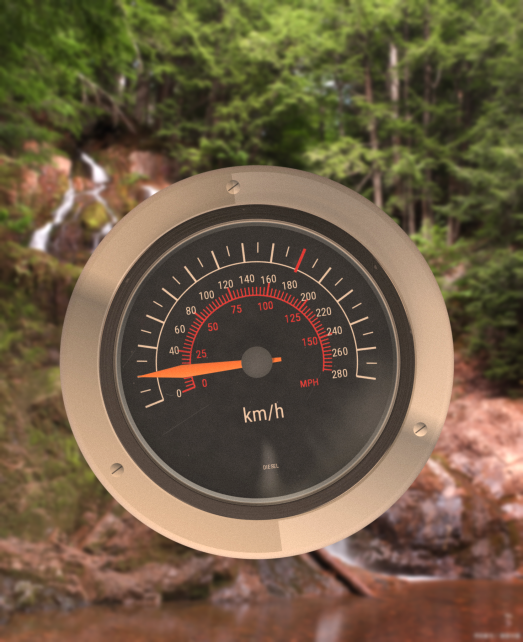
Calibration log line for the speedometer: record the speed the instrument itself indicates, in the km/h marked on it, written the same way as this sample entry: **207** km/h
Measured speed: **20** km/h
